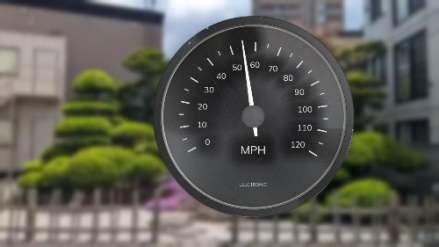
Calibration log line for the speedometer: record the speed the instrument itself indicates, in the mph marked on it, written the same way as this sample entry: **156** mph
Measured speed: **55** mph
